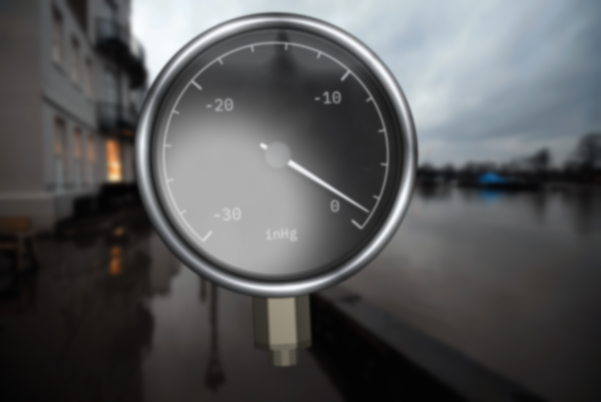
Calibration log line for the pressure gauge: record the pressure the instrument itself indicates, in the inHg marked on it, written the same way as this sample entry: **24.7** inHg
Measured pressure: **-1** inHg
